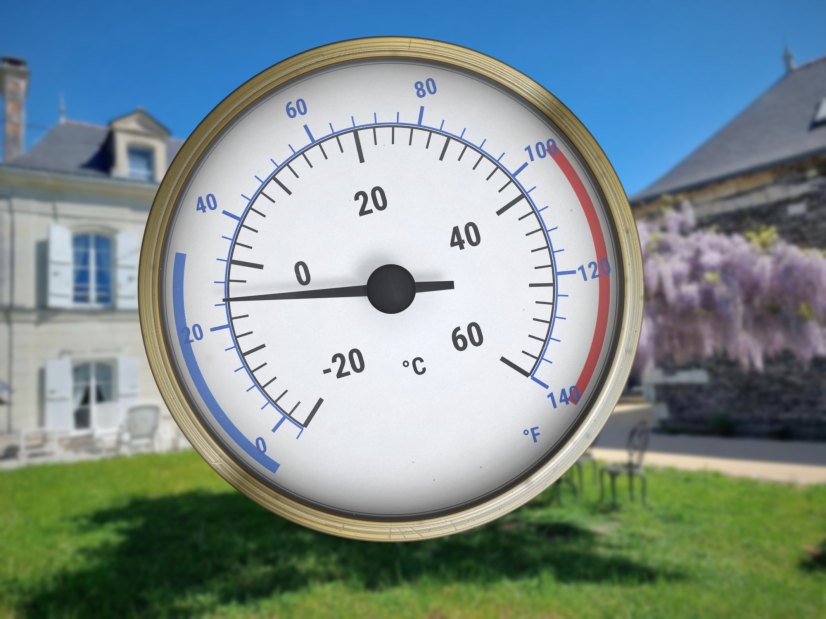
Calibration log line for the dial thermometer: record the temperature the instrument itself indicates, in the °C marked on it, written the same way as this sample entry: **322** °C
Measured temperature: **-4** °C
